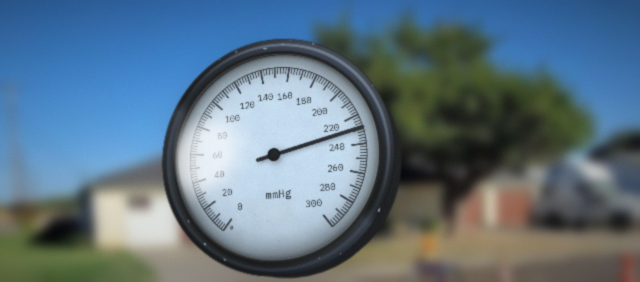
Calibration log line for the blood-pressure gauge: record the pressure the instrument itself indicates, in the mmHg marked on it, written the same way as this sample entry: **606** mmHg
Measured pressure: **230** mmHg
